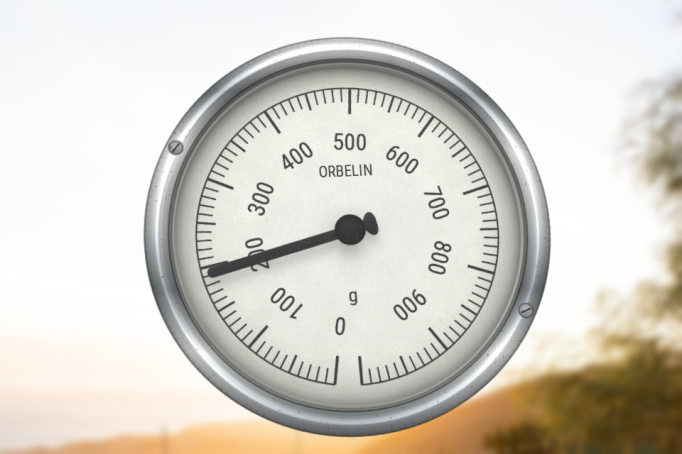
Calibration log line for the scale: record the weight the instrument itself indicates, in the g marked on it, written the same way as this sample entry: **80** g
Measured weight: **190** g
